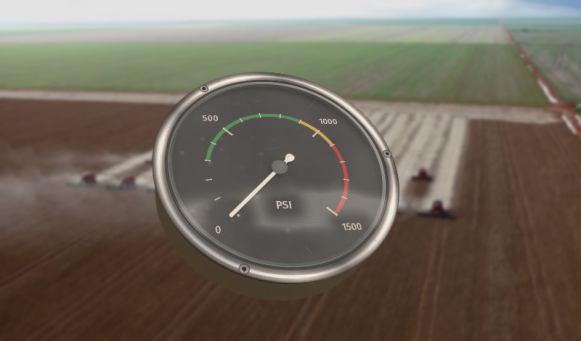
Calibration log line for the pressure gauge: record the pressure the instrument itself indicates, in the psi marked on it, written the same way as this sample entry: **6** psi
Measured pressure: **0** psi
